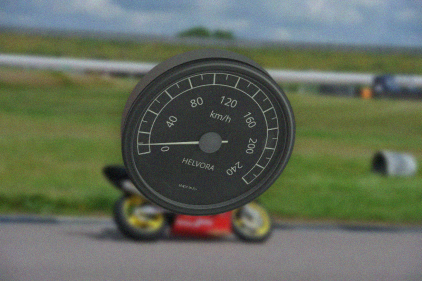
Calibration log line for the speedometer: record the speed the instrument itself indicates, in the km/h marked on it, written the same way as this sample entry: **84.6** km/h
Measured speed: **10** km/h
